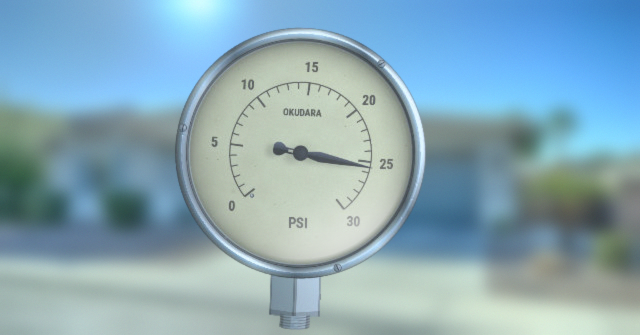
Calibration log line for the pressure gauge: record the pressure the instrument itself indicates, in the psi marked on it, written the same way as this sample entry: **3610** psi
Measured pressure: **25.5** psi
